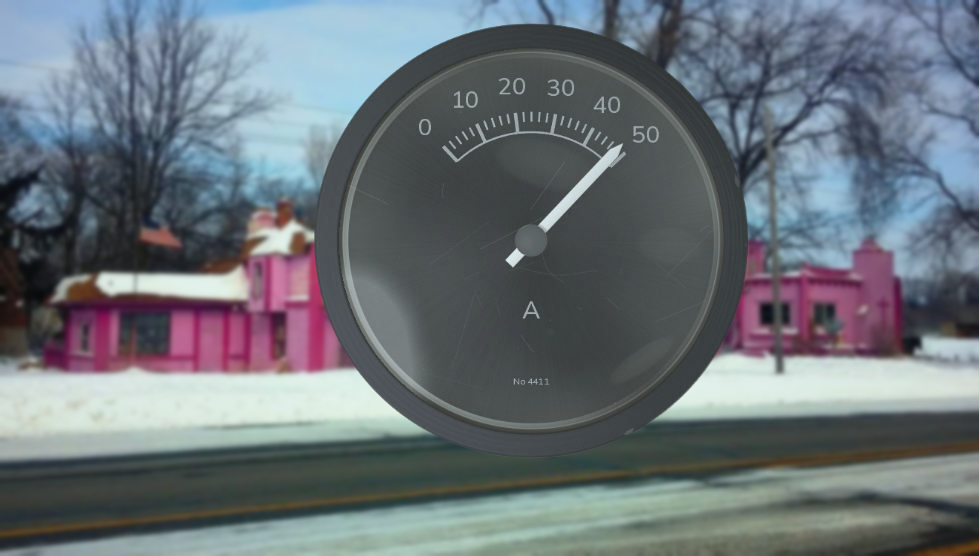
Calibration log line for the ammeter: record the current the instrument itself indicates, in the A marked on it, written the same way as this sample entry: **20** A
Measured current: **48** A
